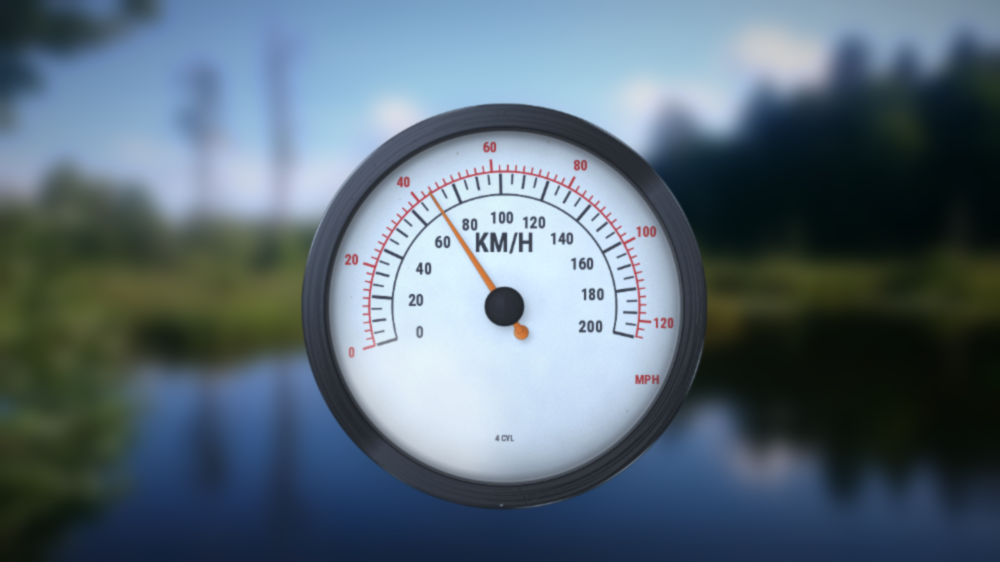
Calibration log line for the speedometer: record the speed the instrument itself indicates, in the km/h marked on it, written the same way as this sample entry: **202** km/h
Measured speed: **70** km/h
